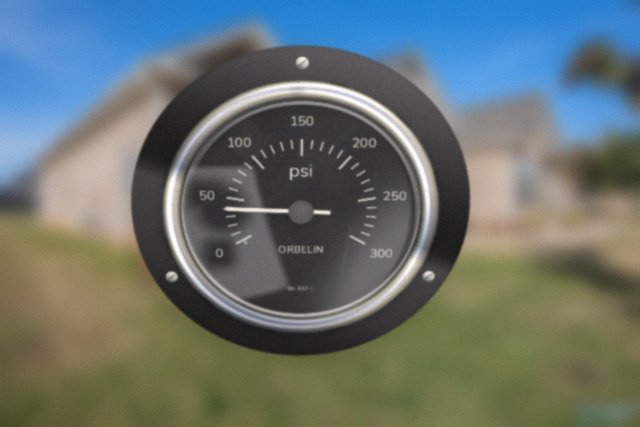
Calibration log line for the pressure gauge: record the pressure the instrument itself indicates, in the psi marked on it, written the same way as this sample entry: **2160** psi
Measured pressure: **40** psi
